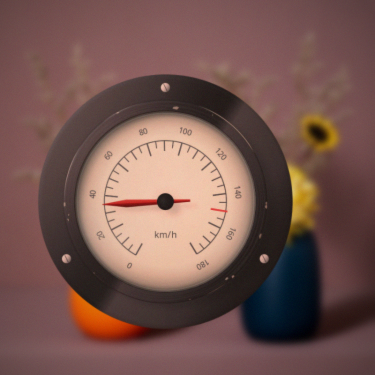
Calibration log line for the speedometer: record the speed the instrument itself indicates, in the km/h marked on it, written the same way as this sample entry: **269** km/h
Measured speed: **35** km/h
